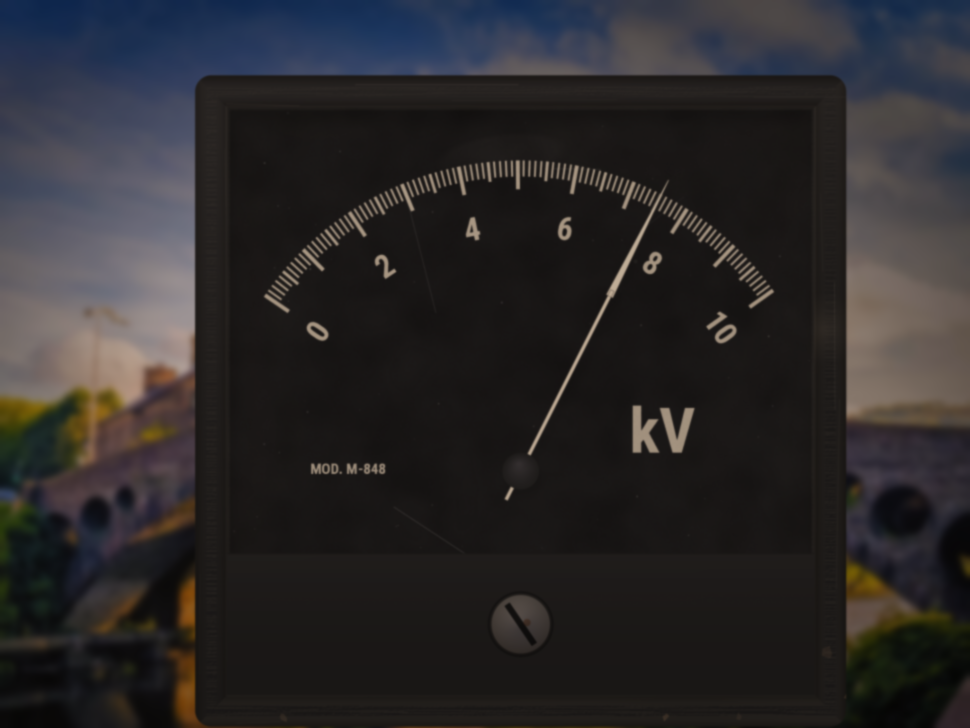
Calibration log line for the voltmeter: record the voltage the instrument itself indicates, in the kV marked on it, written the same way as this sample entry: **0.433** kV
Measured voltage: **7.5** kV
